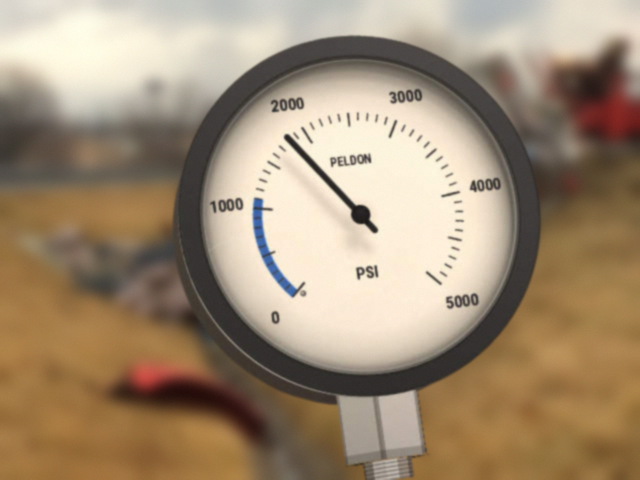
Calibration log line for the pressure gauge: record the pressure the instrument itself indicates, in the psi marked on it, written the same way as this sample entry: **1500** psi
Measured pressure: **1800** psi
